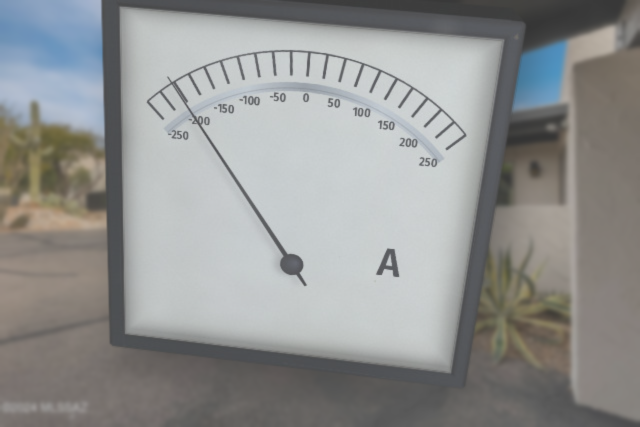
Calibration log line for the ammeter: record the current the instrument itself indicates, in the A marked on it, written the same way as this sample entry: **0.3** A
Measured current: **-200** A
